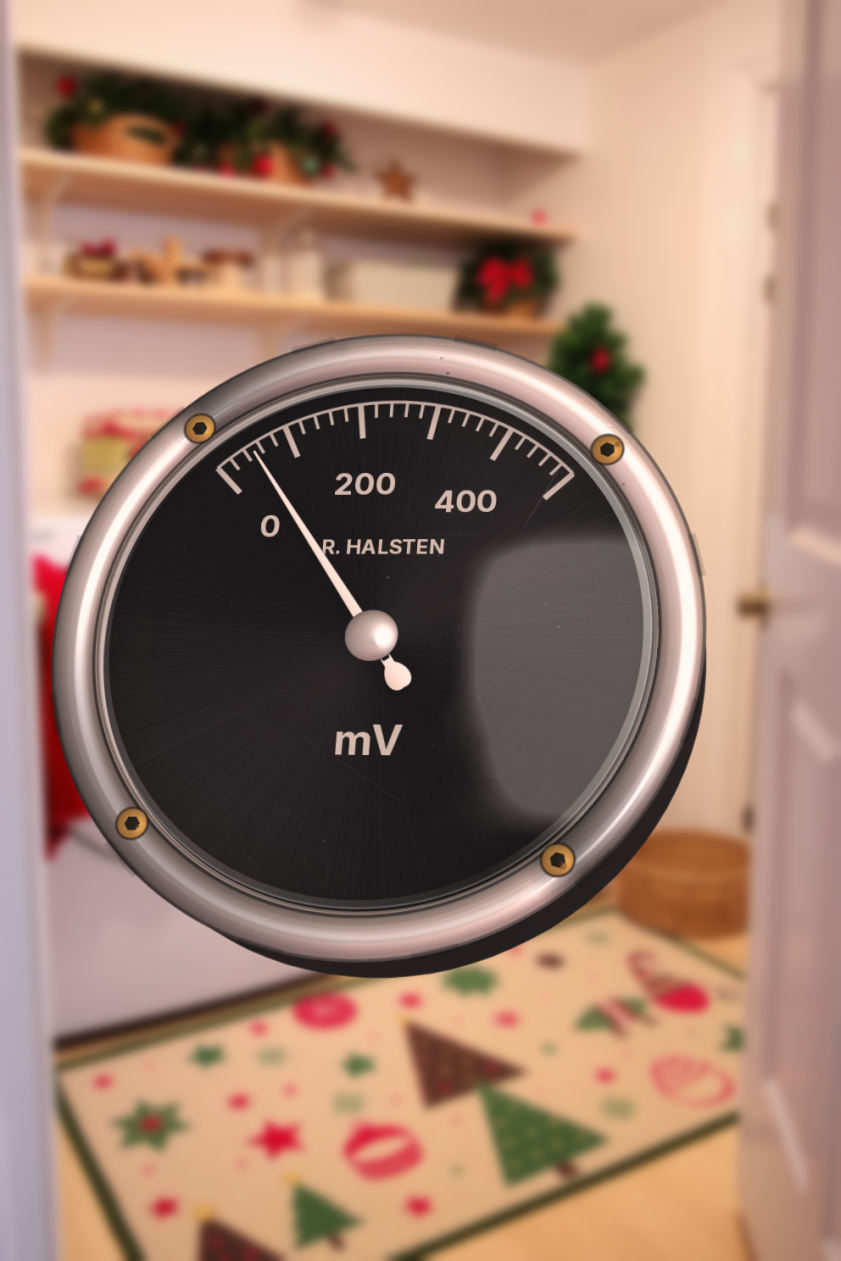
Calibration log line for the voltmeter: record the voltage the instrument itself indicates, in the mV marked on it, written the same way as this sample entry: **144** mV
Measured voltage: **50** mV
